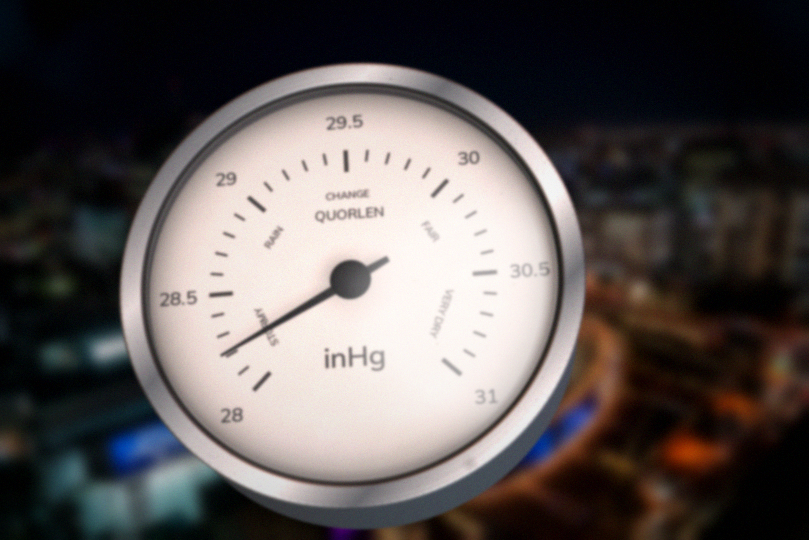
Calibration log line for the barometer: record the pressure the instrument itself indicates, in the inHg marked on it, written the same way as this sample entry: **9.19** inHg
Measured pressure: **28.2** inHg
